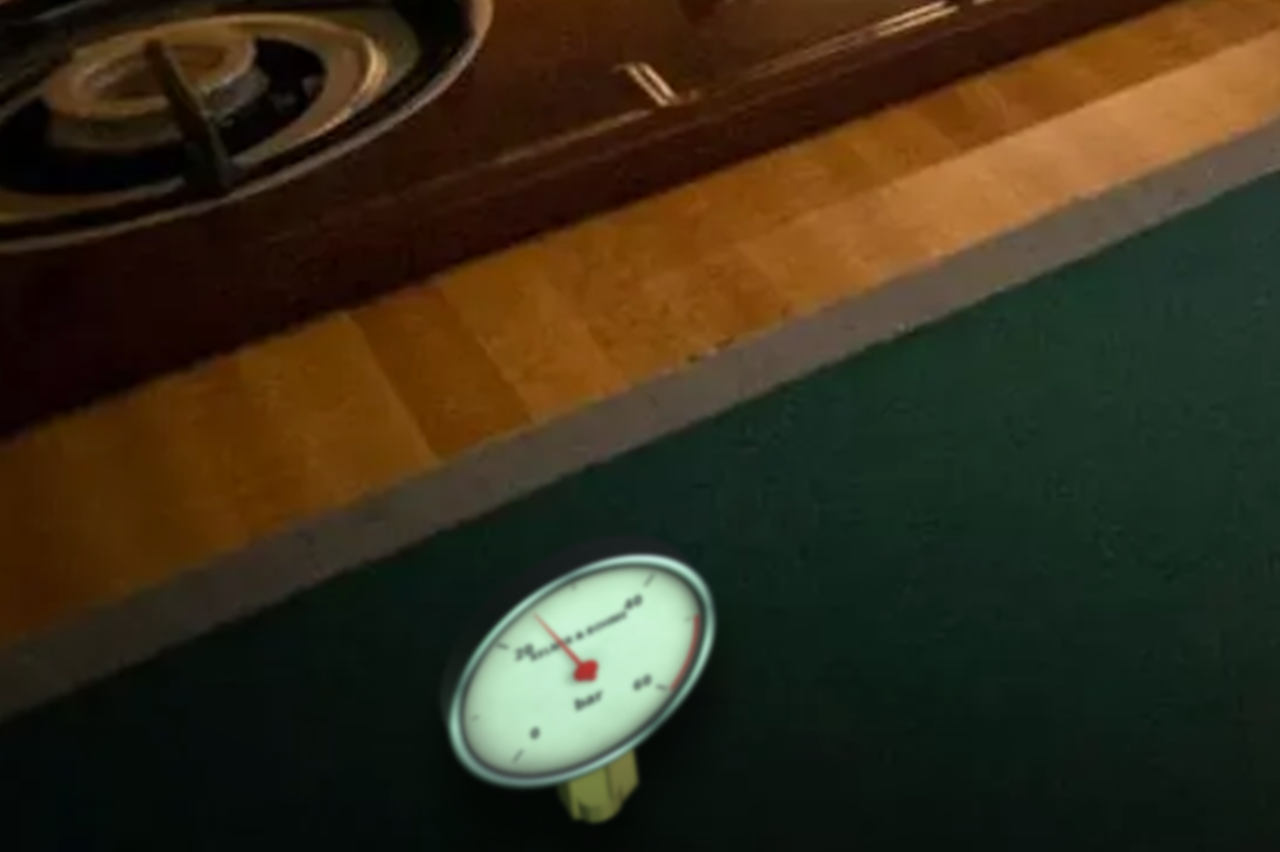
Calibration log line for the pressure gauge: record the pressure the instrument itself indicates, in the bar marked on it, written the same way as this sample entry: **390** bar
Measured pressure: **25** bar
